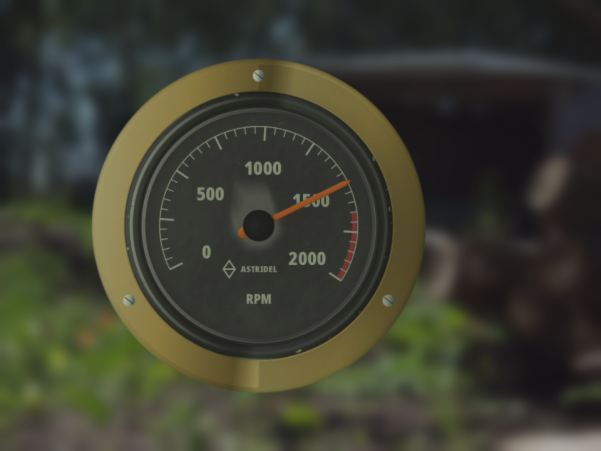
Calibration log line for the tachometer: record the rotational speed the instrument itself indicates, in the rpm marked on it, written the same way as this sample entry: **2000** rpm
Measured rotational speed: **1500** rpm
